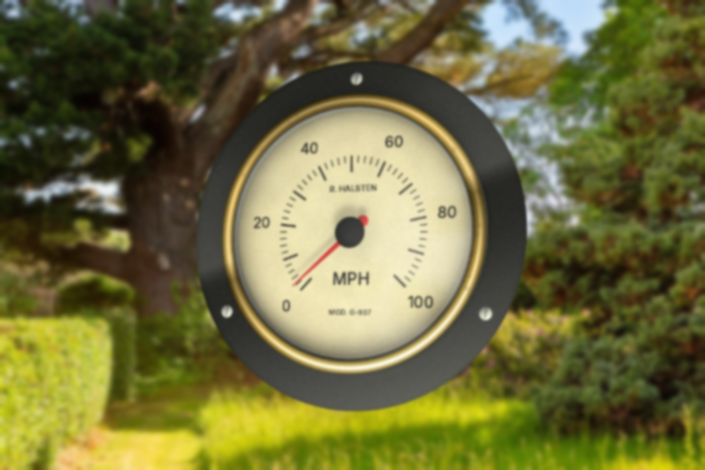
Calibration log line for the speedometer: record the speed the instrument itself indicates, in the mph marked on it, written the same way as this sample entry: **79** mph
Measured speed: **2** mph
